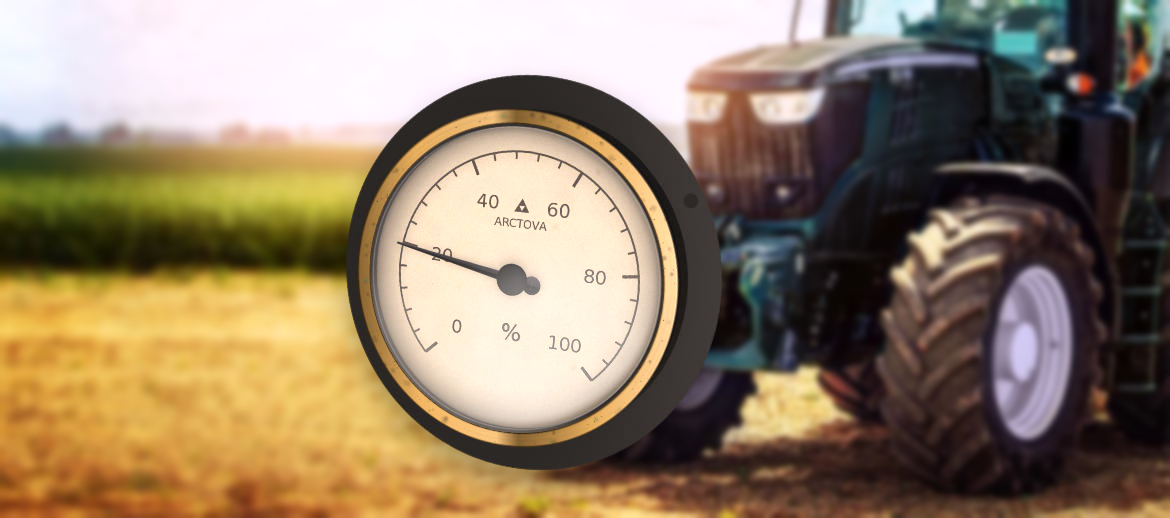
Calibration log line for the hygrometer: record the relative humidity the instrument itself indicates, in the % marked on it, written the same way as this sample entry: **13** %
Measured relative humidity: **20** %
